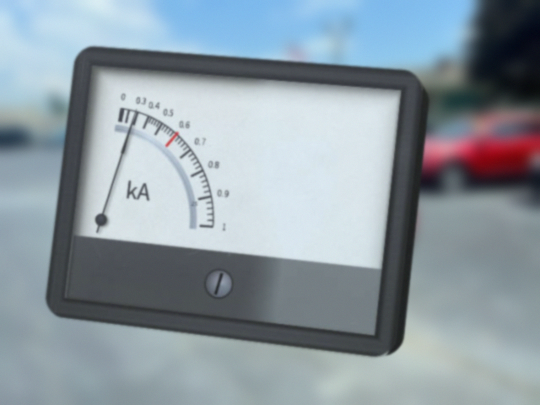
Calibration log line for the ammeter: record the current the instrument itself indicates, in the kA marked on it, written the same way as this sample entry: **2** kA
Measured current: **0.3** kA
